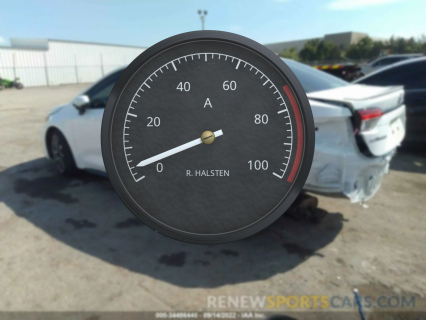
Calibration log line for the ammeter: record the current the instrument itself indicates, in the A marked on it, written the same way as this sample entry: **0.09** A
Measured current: **4** A
